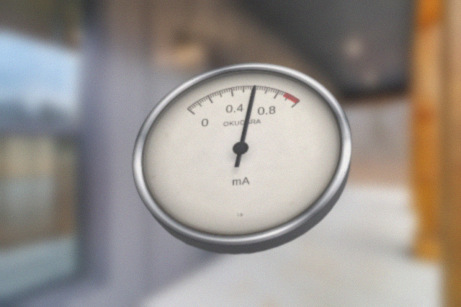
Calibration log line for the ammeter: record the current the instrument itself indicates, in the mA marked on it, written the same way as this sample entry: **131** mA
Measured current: **0.6** mA
